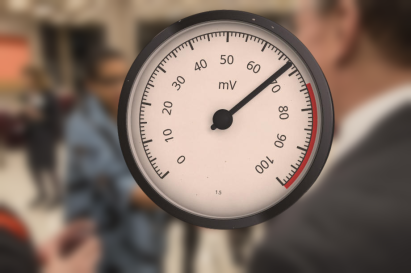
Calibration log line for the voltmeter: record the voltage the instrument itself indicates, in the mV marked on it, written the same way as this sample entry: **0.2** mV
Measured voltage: **68** mV
